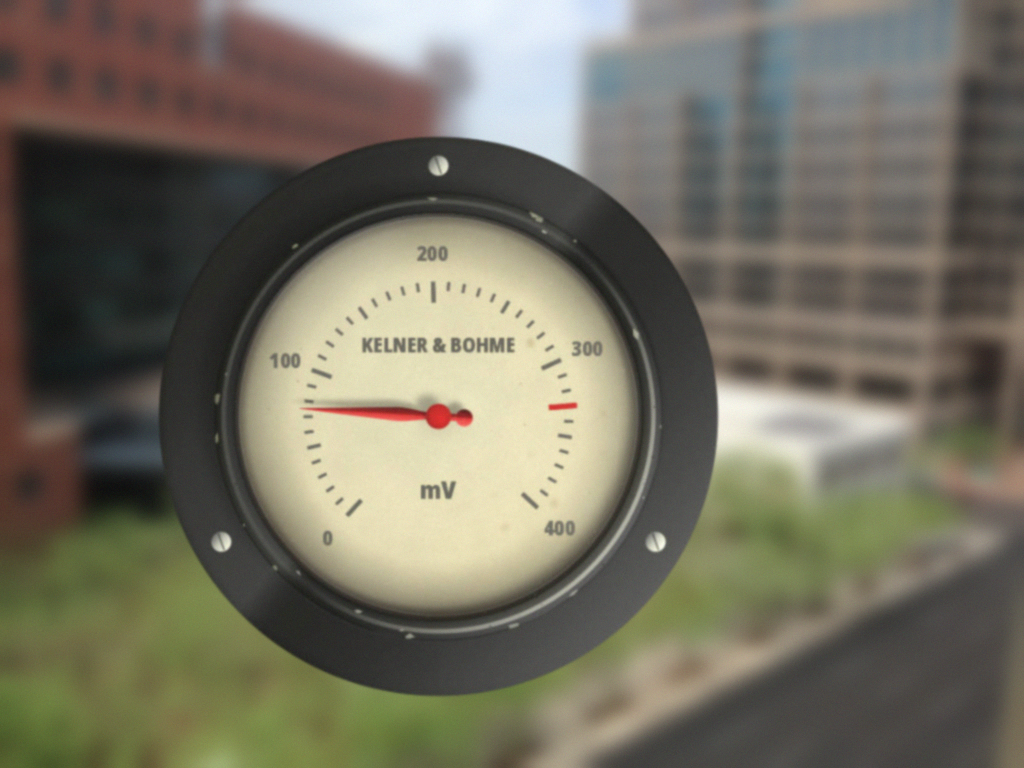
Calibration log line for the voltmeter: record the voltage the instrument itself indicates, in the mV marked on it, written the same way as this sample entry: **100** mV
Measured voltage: **75** mV
